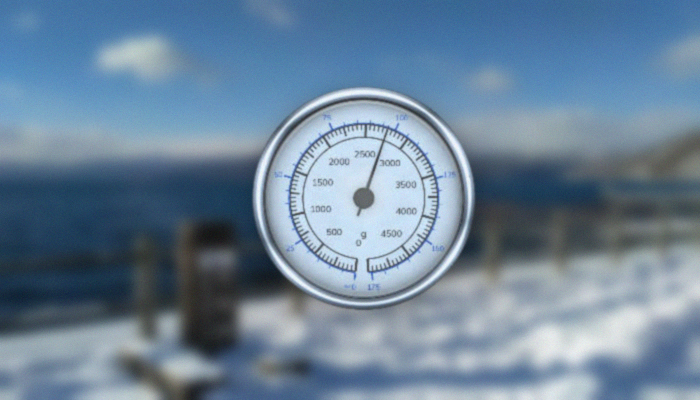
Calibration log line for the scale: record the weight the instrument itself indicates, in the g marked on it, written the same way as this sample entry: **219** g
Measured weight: **2750** g
